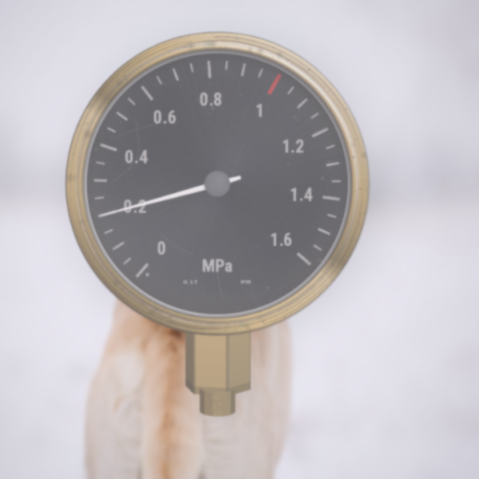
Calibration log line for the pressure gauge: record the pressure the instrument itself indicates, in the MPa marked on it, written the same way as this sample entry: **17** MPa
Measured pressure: **0.2** MPa
